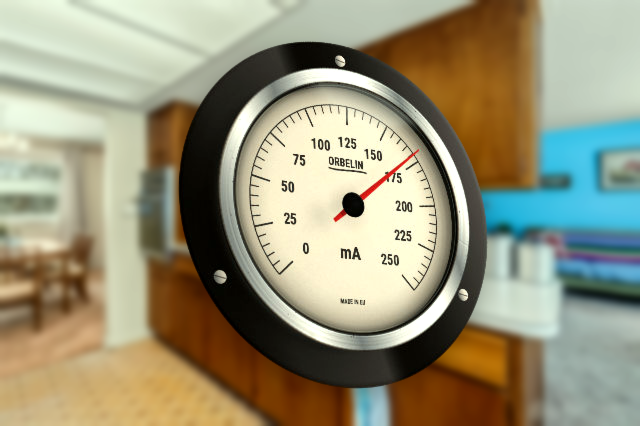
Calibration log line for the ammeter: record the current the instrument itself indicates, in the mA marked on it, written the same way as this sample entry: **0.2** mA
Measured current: **170** mA
